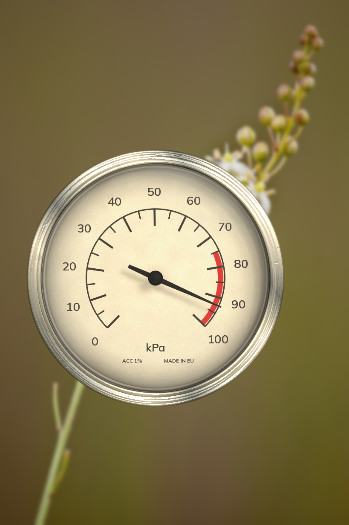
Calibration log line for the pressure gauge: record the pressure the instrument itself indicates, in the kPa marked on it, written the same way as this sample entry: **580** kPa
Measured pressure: **92.5** kPa
